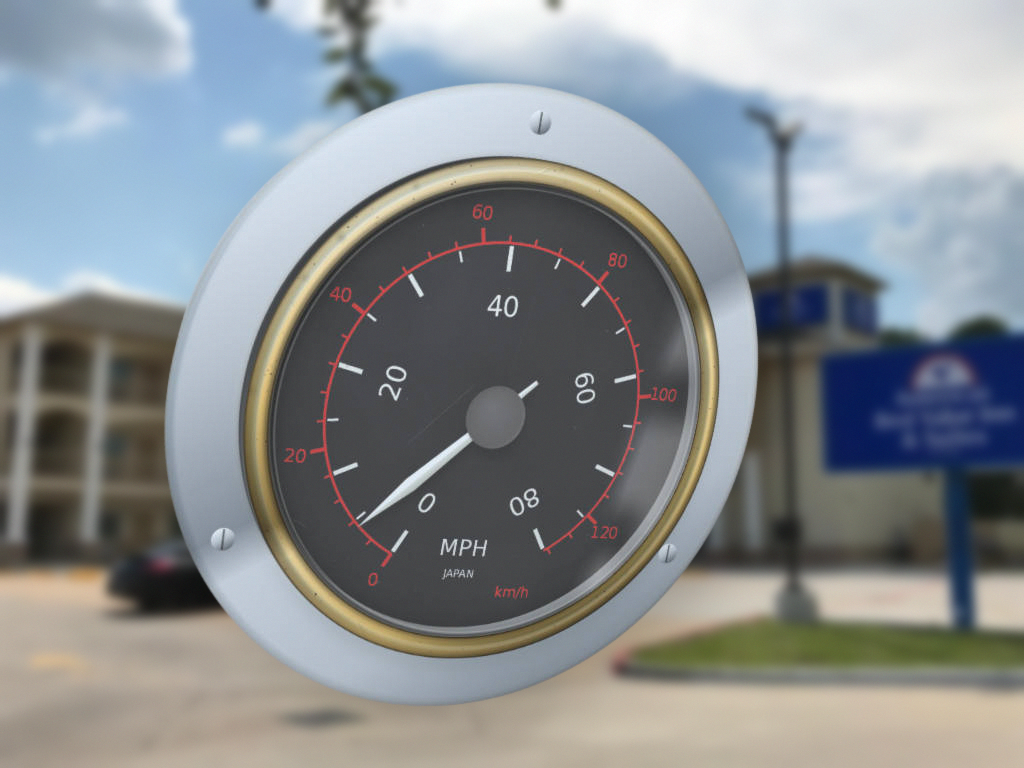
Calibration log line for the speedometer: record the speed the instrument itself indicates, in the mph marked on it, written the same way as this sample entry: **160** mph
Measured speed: **5** mph
